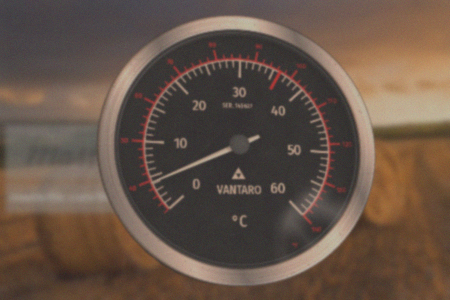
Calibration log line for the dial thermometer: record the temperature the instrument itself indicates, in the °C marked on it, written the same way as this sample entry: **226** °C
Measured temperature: **4** °C
